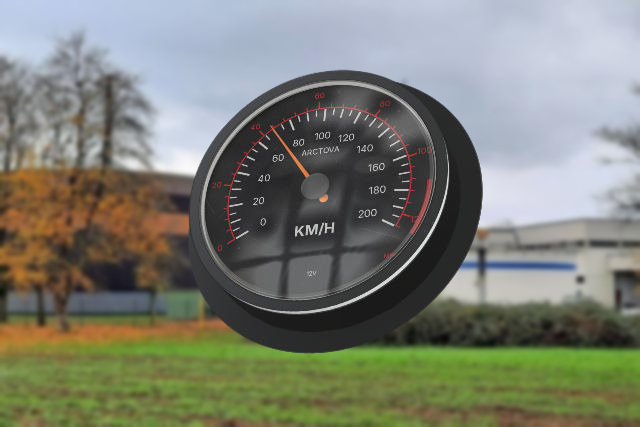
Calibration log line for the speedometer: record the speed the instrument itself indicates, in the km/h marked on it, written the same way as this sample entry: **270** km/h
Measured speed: **70** km/h
